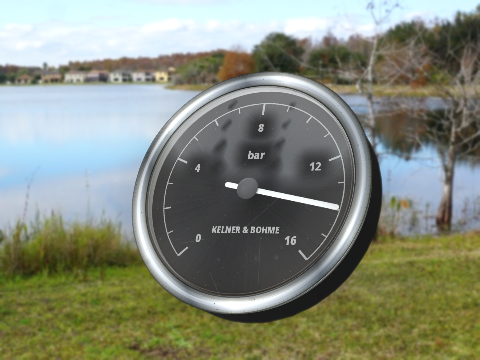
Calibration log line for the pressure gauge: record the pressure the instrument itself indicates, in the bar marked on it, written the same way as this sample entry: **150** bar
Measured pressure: **14** bar
